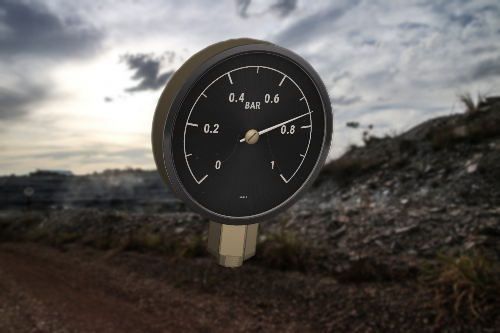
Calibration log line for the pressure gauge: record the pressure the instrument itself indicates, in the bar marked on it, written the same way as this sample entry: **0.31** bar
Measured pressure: **0.75** bar
